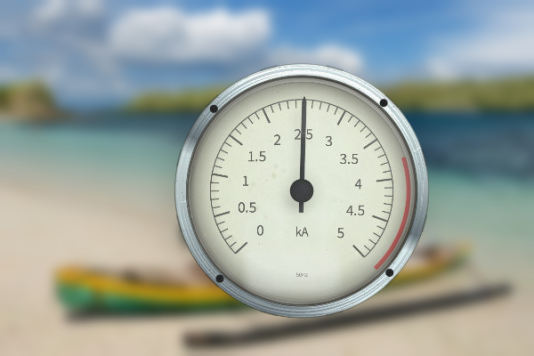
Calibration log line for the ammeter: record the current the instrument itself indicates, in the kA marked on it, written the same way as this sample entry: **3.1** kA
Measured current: **2.5** kA
